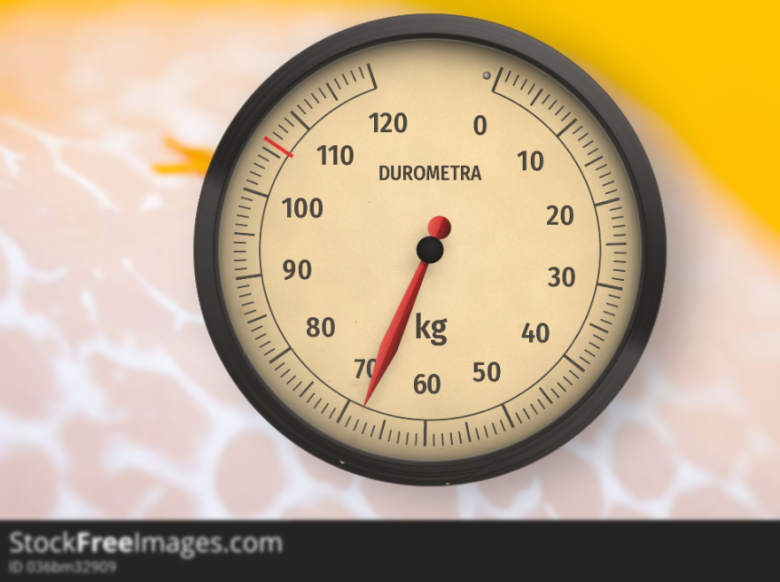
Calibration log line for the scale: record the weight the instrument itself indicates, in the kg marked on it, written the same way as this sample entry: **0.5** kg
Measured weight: **68** kg
